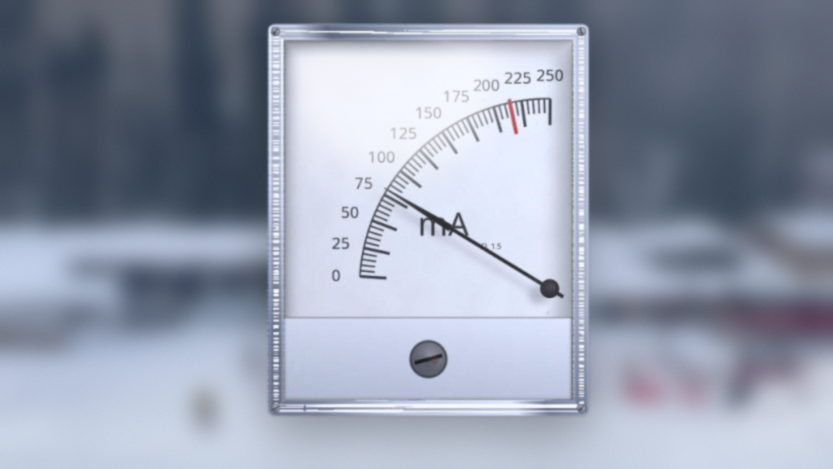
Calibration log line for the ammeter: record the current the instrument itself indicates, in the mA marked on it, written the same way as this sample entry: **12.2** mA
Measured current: **80** mA
